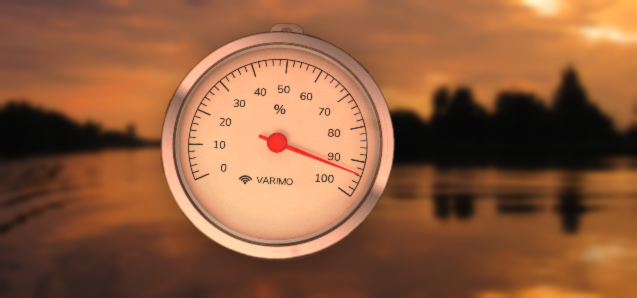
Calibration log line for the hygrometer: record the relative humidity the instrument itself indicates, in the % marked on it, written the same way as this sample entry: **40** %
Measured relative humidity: **94** %
